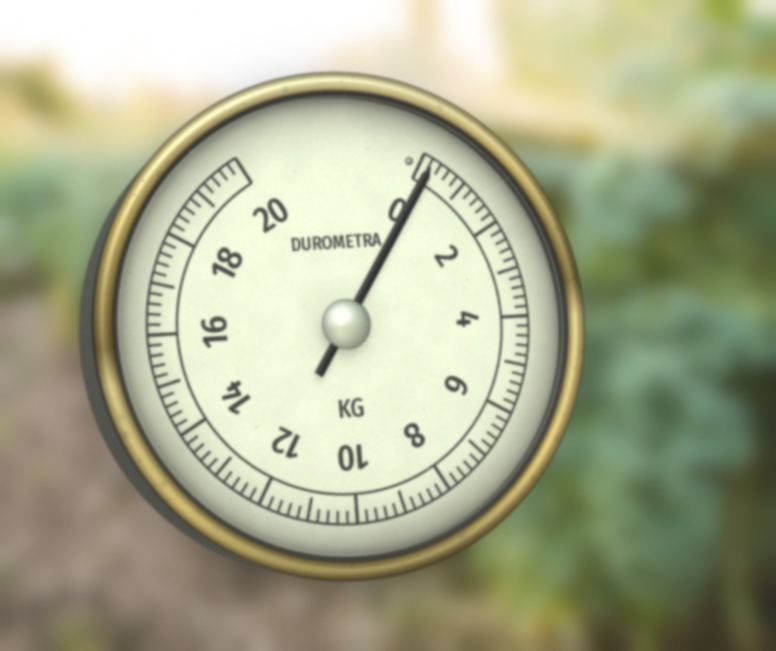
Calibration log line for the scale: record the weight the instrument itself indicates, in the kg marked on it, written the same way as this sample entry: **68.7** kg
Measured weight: **0.2** kg
